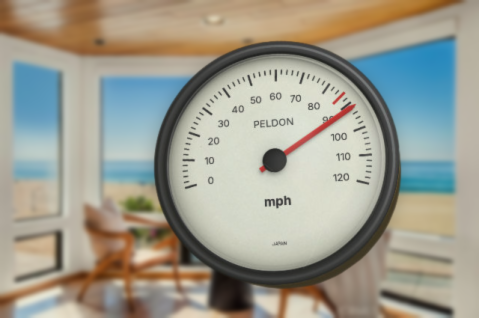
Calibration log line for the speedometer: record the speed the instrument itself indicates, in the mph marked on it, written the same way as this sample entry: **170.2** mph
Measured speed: **92** mph
